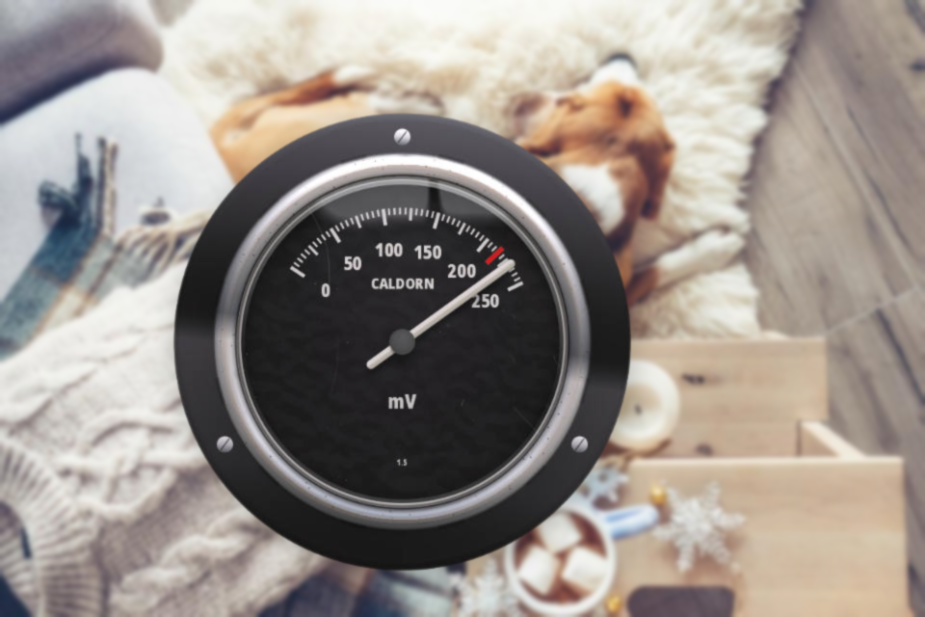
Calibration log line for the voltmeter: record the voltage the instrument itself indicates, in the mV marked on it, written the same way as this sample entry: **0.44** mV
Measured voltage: **230** mV
